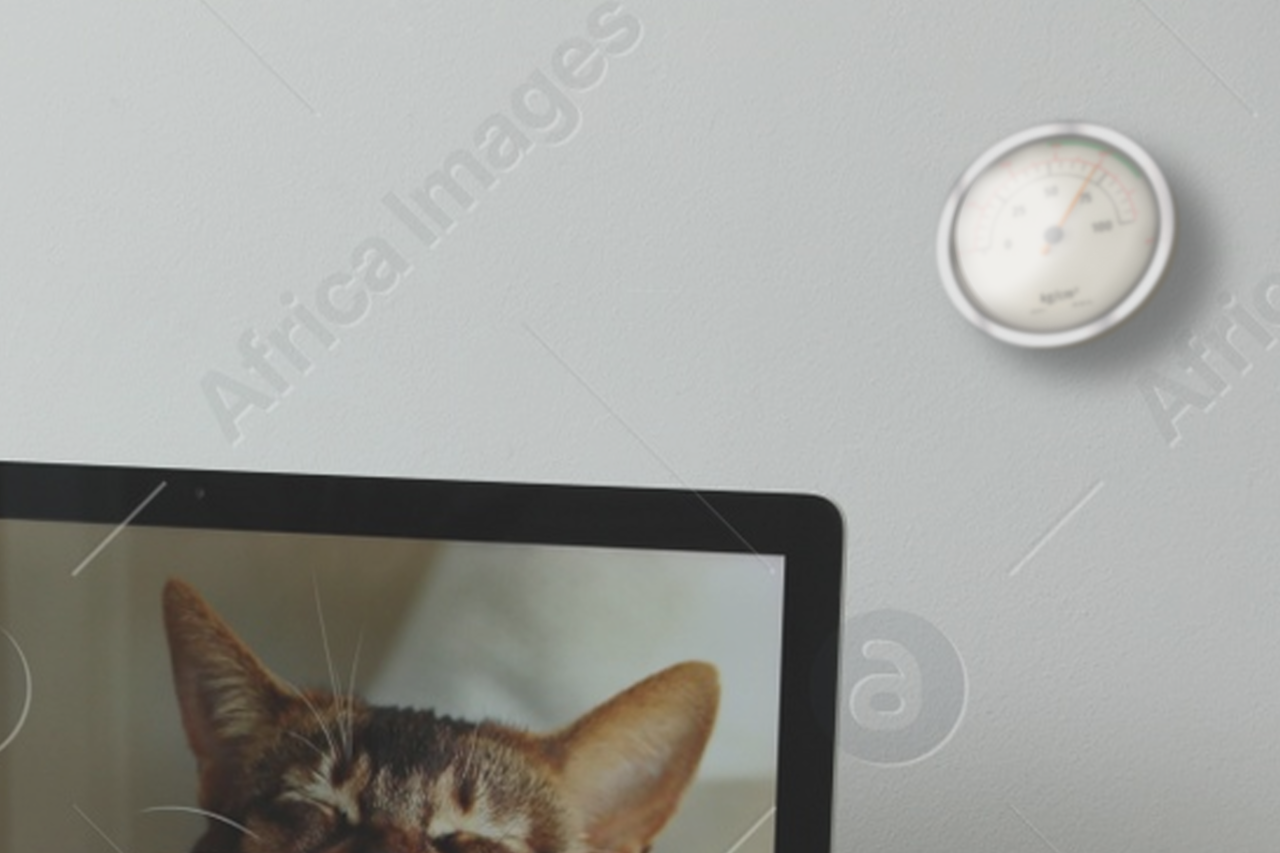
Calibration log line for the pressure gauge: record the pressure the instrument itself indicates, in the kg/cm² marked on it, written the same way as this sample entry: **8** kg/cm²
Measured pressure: **70** kg/cm²
